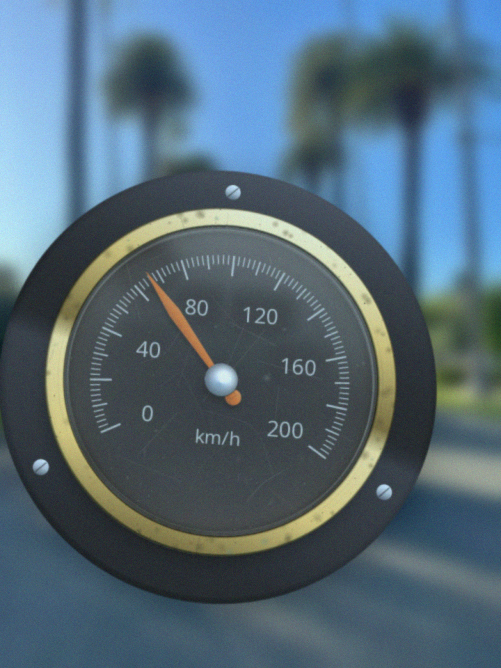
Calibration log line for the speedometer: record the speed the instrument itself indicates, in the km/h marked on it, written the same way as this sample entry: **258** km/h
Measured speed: **66** km/h
